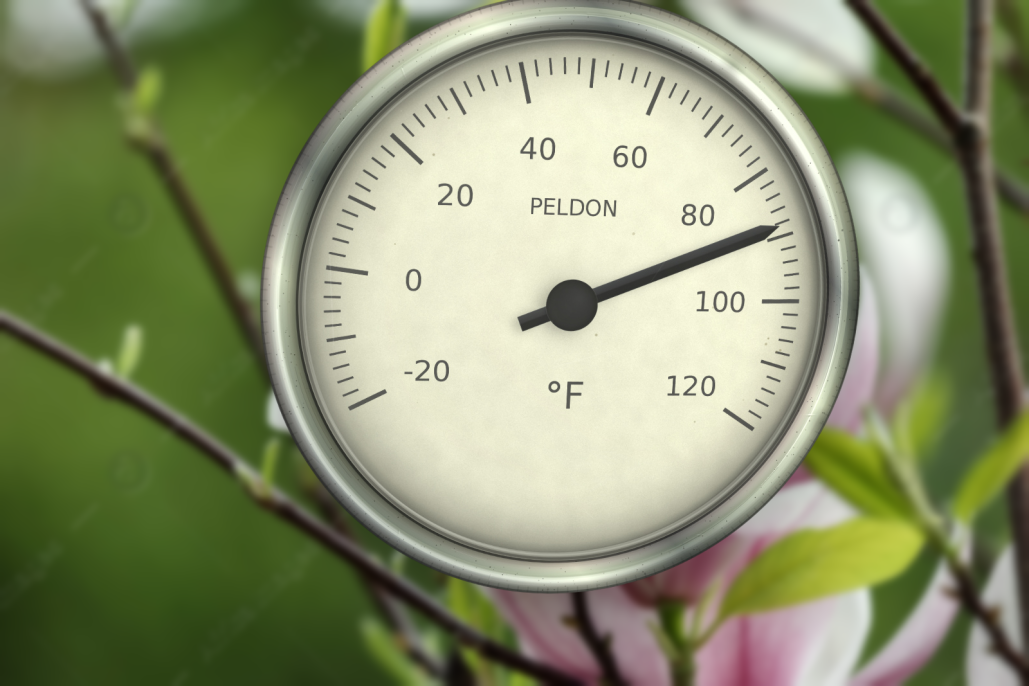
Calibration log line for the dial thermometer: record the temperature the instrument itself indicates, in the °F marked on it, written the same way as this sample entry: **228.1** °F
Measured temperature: **88** °F
